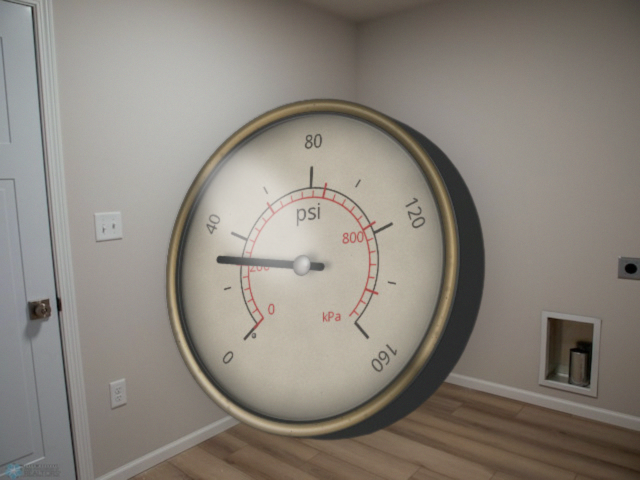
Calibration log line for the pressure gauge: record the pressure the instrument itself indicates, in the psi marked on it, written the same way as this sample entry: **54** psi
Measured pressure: **30** psi
